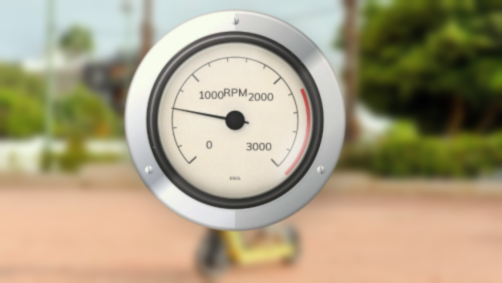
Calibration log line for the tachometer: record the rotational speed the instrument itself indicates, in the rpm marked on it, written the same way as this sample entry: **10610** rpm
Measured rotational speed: **600** rpm
